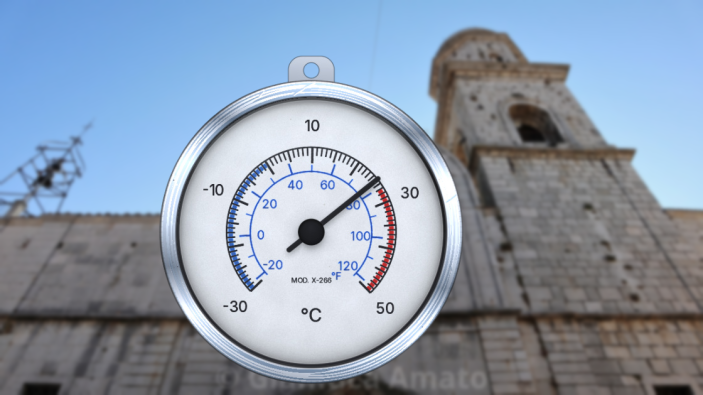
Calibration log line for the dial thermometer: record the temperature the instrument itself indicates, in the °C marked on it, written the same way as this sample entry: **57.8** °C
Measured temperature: **25** °C
